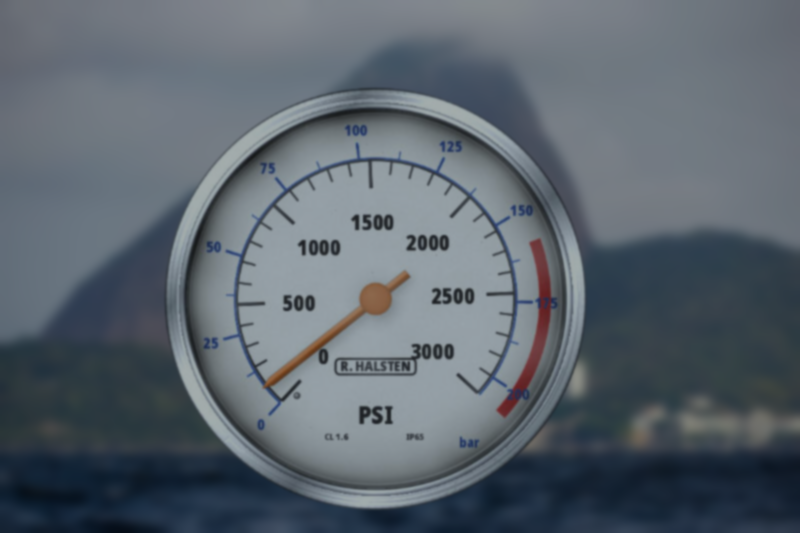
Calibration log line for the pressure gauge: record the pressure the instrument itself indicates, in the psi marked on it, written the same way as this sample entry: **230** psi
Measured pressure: **100** psi
